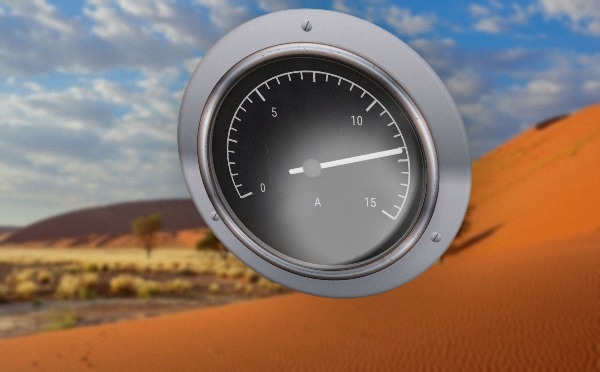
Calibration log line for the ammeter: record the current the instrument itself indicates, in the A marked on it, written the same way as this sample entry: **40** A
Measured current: **12** A
